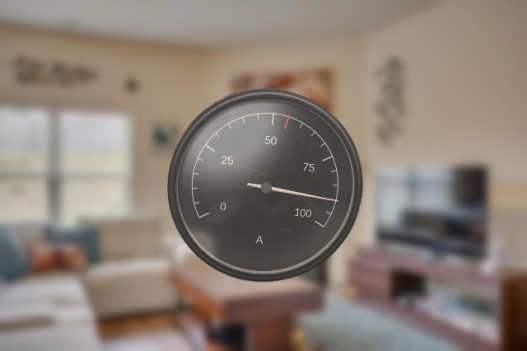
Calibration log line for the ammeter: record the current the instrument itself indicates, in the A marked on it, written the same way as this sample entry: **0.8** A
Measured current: **90** A
